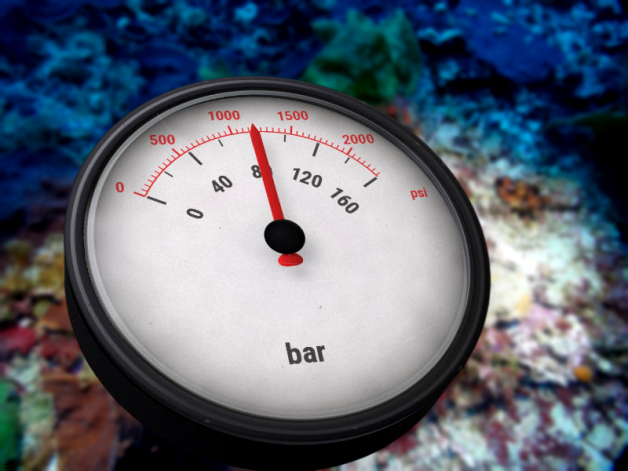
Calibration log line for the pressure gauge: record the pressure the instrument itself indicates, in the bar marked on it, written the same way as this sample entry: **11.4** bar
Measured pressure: **80** bar
